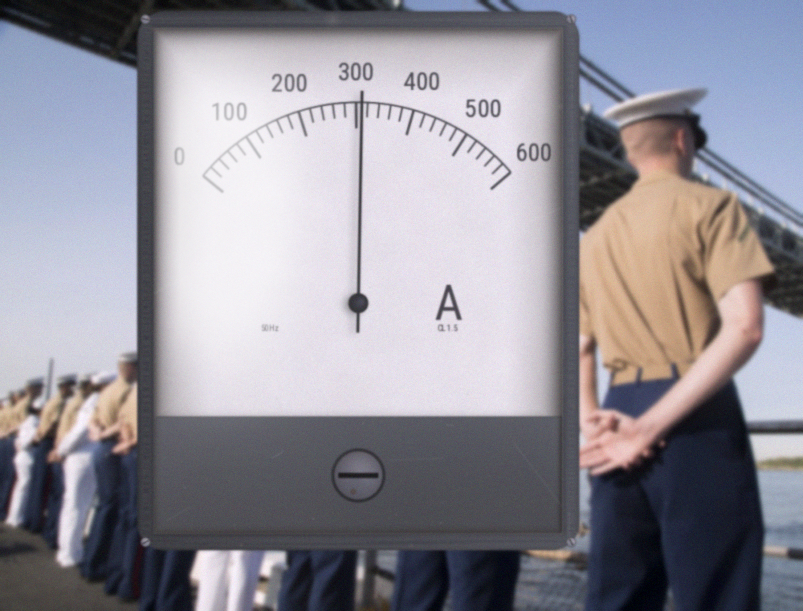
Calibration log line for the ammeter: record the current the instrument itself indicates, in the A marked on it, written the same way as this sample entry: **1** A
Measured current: **310** A
